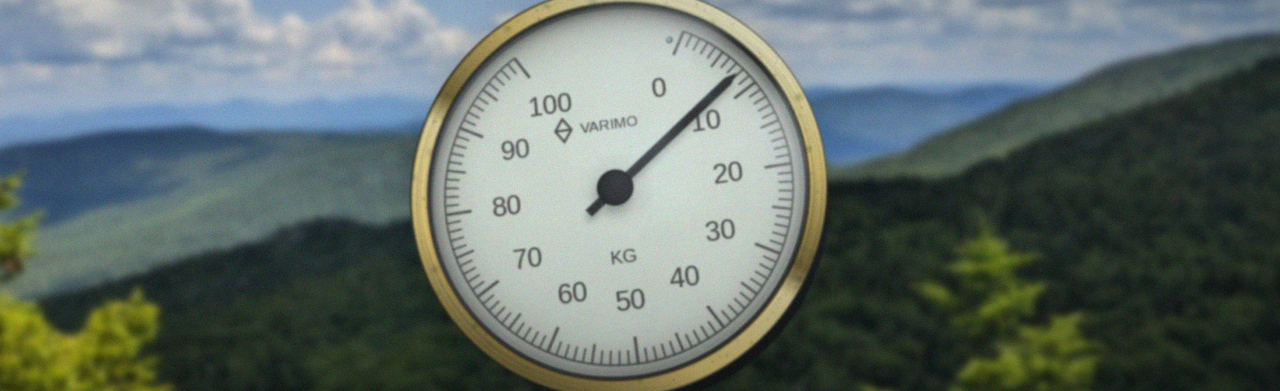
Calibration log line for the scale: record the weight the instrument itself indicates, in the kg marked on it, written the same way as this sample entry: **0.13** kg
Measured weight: **8** kg
